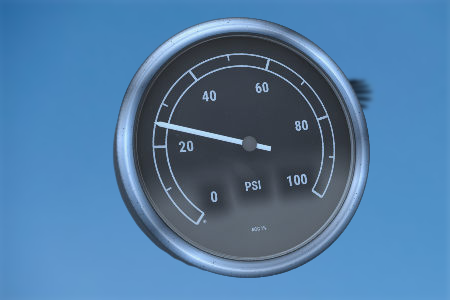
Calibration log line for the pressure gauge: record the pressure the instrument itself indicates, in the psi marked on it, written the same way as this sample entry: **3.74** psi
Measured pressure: **25** psi
